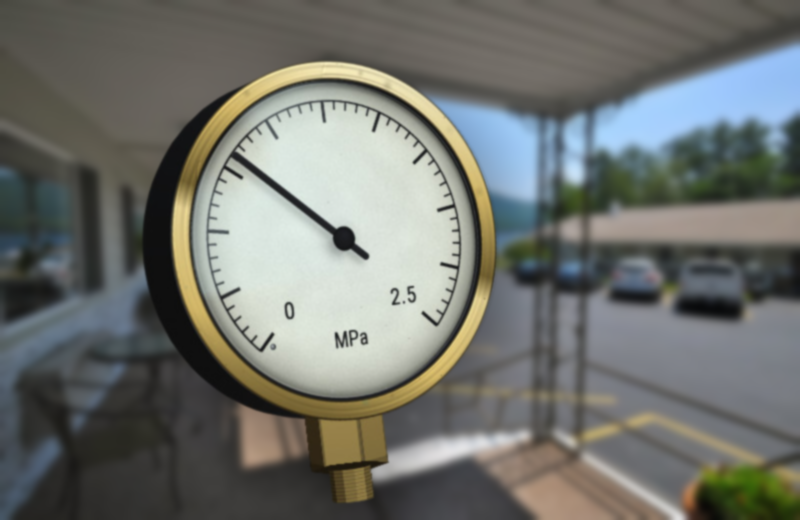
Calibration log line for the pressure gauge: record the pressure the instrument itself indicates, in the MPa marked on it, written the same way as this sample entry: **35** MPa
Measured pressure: **0.8** MPa
